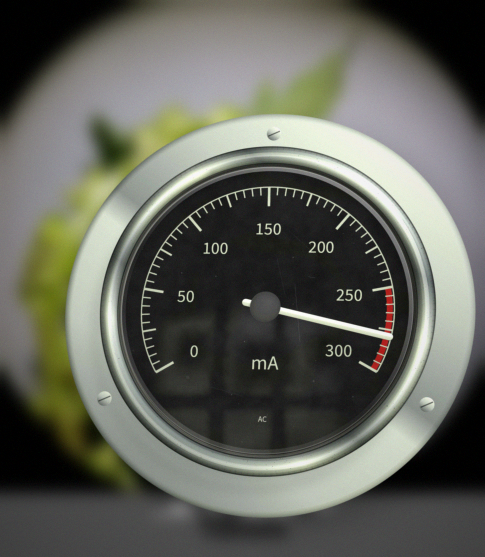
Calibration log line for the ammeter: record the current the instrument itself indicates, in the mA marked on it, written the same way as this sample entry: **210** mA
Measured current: **280** mA
